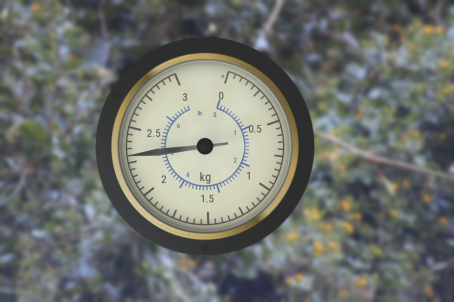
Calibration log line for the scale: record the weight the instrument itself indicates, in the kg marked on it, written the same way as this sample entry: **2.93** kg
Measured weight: **2.3** kg
